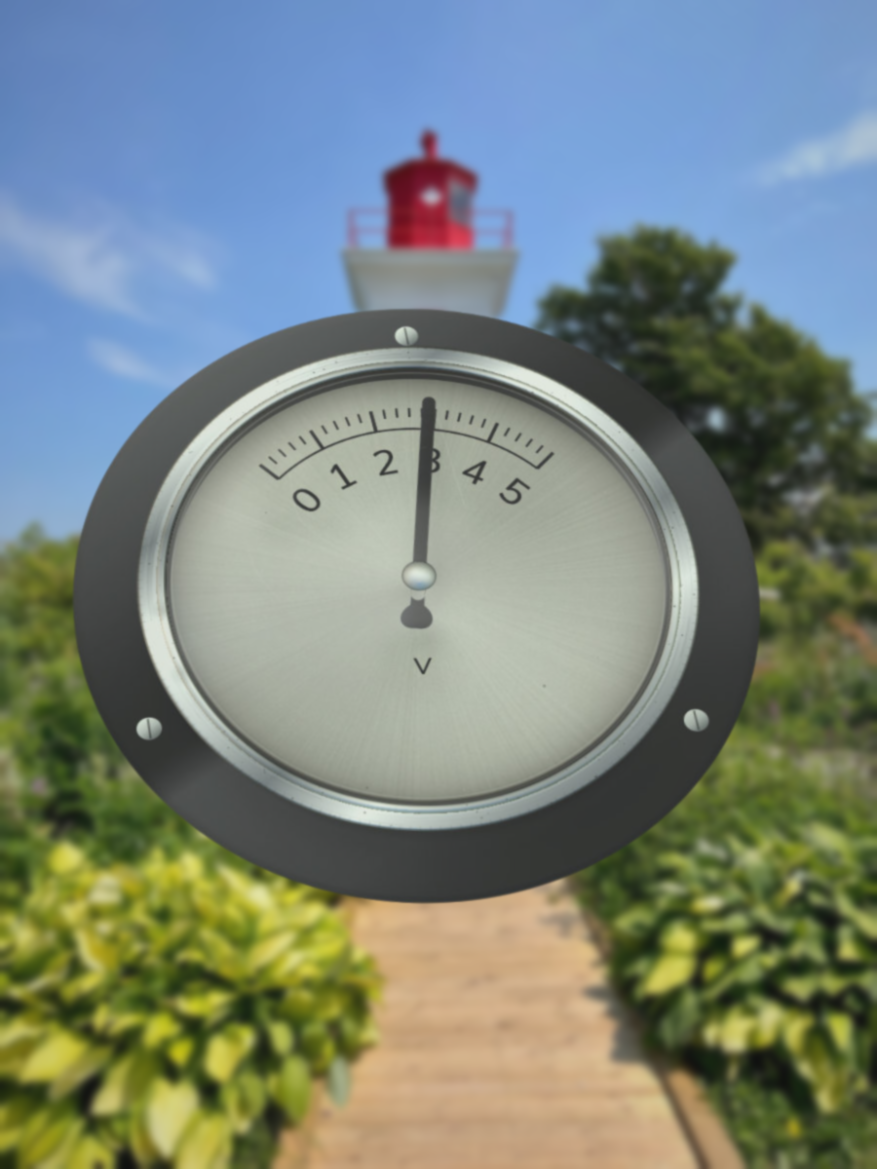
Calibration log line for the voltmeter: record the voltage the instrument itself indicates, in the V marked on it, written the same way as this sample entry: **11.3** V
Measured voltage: **2.9** V
